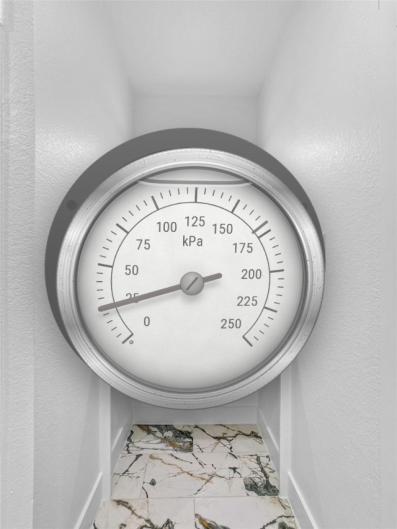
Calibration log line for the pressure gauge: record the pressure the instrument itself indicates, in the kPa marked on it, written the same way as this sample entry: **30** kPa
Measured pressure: **25** kPa
